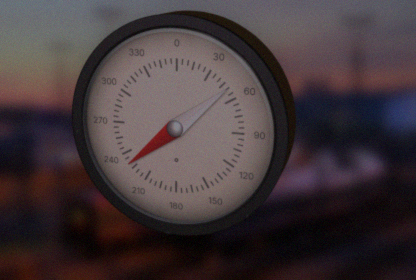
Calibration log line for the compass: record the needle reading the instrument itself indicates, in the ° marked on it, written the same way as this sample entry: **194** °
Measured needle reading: **230** °
